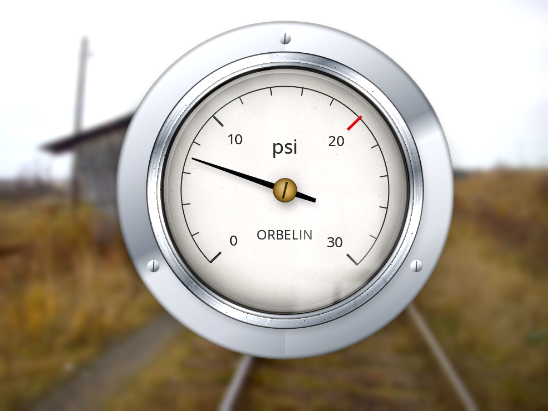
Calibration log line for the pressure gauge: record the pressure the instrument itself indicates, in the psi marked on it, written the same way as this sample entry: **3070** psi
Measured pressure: **7** psi
